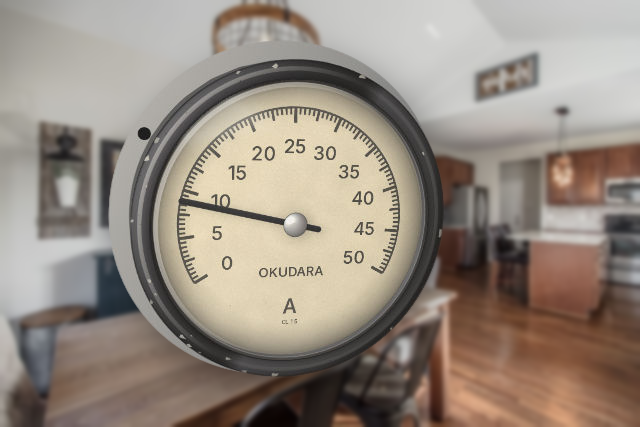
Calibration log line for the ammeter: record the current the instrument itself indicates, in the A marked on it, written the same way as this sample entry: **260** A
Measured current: **9** A
